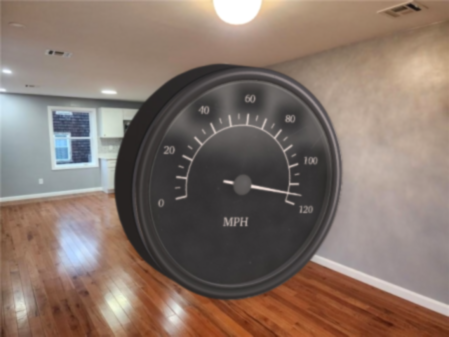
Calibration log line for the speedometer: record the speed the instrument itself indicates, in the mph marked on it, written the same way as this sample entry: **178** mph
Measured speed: **115** mph
